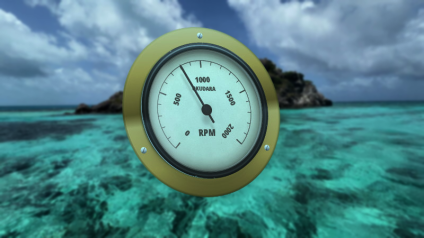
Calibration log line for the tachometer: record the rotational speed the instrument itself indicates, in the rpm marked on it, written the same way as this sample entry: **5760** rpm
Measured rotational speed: **800** rpm
